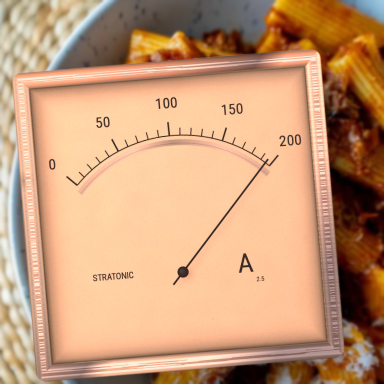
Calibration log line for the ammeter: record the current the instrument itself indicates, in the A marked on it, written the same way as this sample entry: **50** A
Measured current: **195** A
